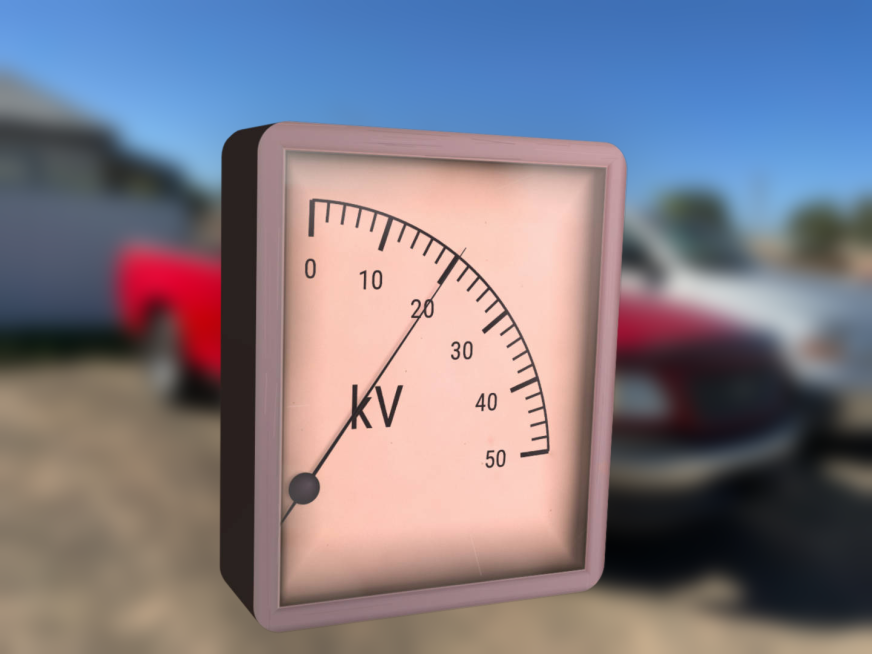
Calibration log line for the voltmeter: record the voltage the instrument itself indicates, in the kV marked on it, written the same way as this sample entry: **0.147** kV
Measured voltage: **20** kV
